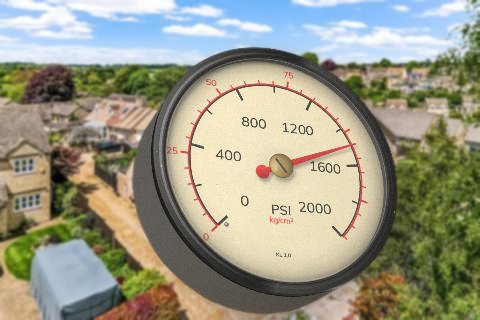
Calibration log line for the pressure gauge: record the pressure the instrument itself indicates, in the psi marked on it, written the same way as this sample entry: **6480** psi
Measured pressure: **1500** psi
